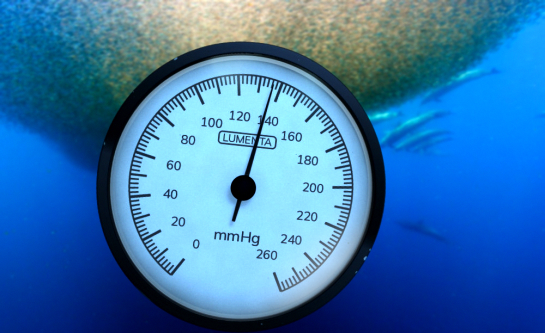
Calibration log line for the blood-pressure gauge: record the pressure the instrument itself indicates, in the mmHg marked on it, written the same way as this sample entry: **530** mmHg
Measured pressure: **136** mmHg
